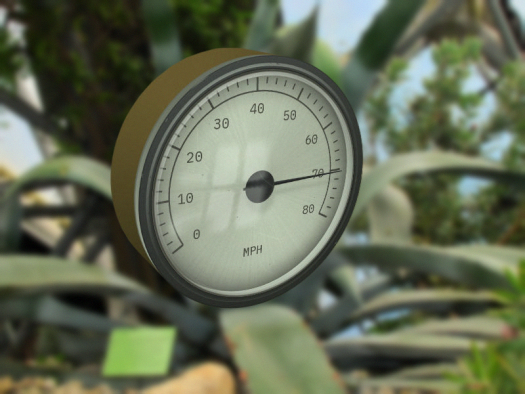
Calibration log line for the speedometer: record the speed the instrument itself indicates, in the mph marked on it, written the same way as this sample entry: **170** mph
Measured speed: **70** mph
